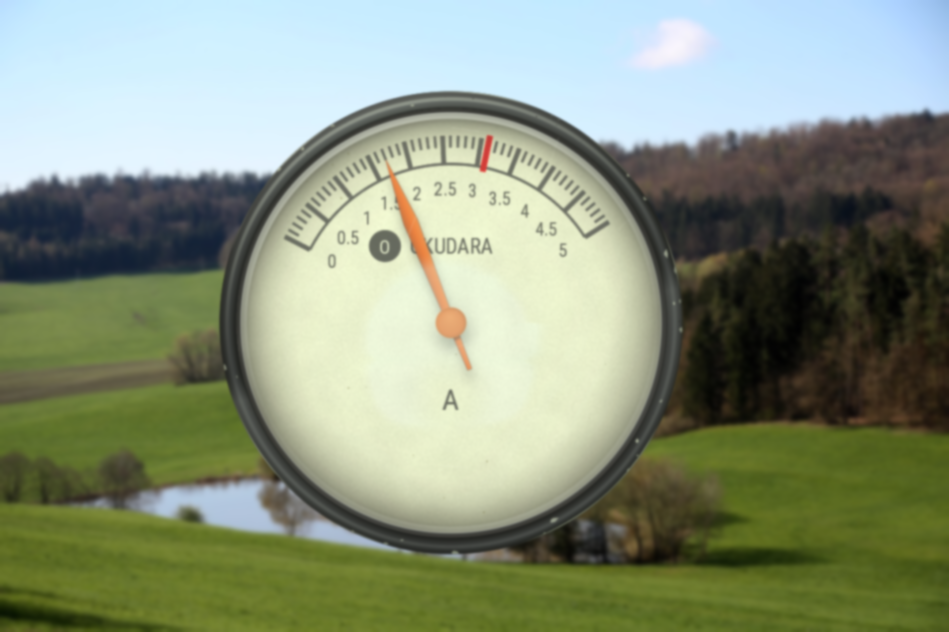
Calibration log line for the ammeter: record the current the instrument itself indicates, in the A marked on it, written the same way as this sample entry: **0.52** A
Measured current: **1.7** A
